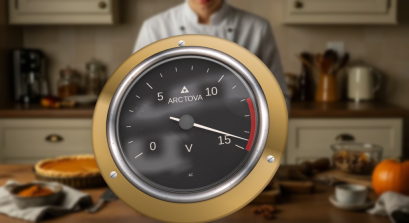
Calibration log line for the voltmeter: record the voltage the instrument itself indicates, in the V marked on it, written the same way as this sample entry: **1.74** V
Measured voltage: **14.5** V
